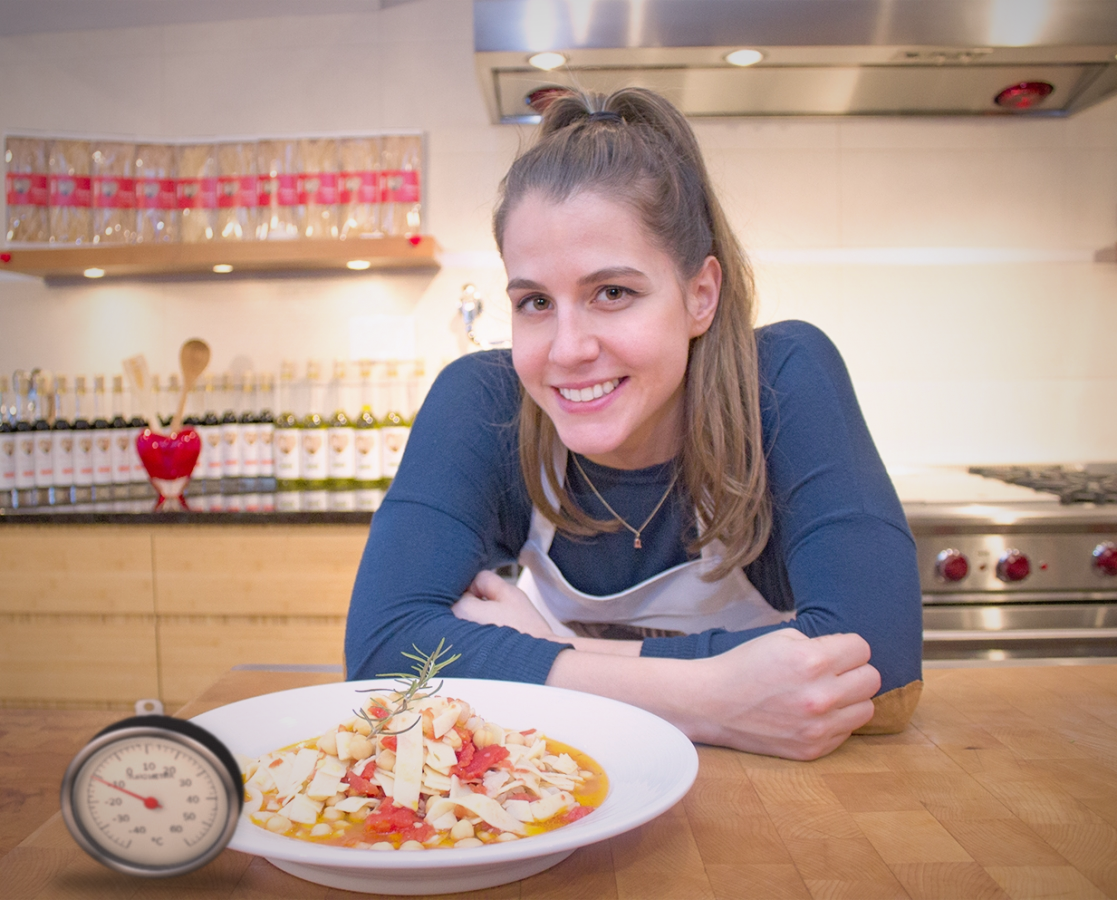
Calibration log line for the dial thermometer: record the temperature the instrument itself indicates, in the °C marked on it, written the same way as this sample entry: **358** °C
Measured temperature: **-10** °C
